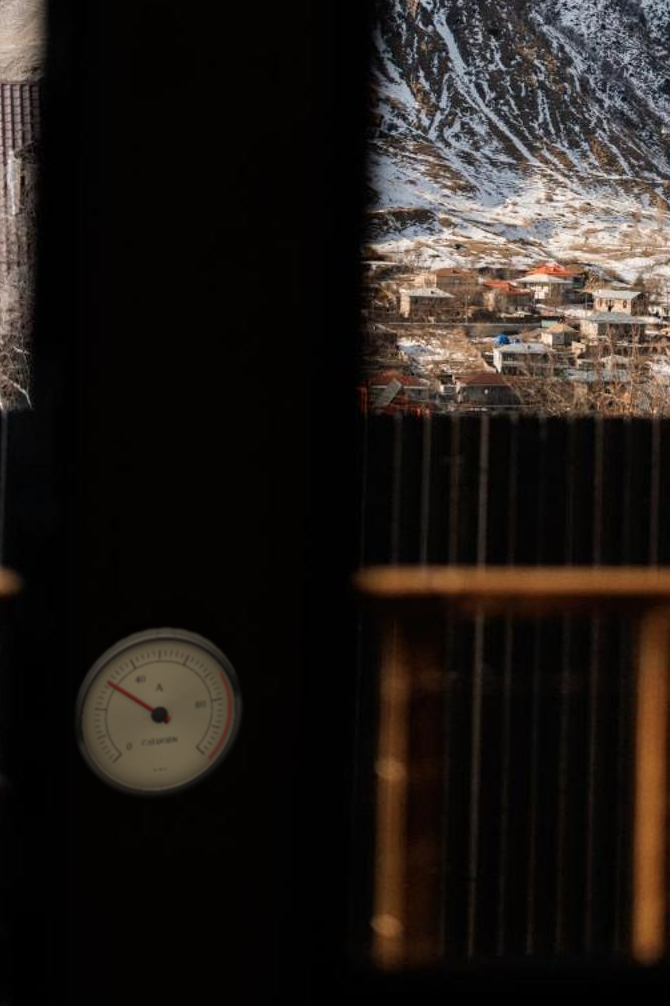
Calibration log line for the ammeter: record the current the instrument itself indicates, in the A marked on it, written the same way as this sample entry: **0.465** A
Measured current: **30** A
